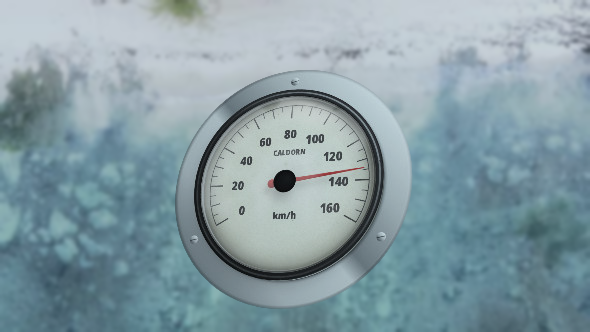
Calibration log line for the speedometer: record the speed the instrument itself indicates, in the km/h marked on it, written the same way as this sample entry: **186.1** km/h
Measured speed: **135** km/h
